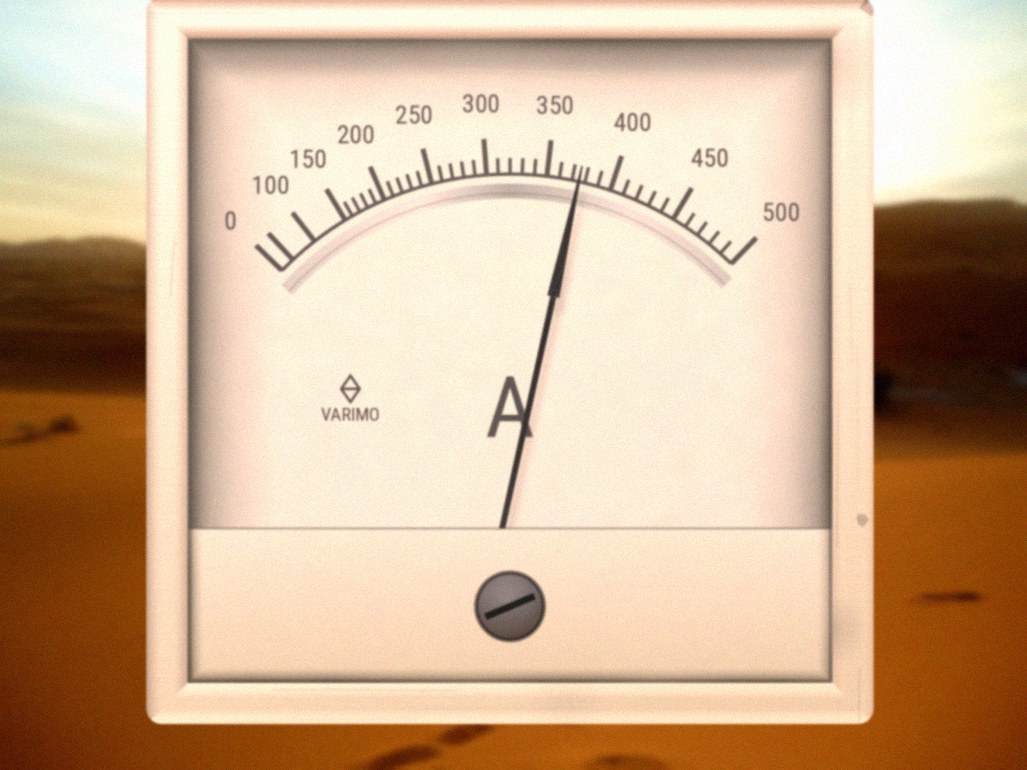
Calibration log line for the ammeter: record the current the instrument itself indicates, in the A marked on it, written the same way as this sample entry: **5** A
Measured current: **375** A
